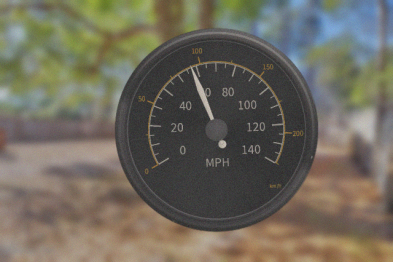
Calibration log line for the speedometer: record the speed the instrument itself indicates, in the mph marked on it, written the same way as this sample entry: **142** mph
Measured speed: **57.5** mph
